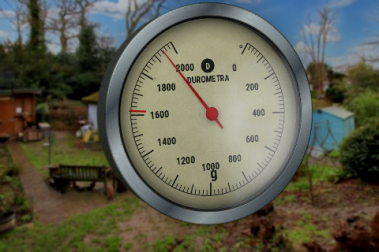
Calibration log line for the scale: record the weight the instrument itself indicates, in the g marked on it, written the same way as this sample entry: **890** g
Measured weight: **1940** g
